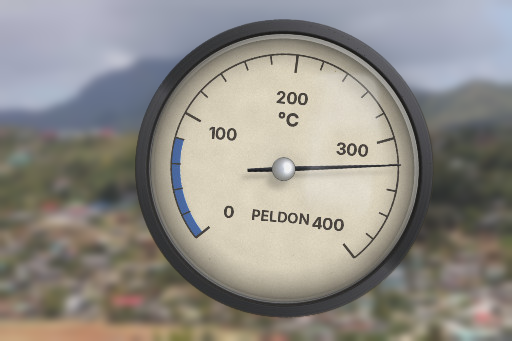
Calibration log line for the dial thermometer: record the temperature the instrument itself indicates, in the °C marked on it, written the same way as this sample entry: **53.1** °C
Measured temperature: **320** °C
